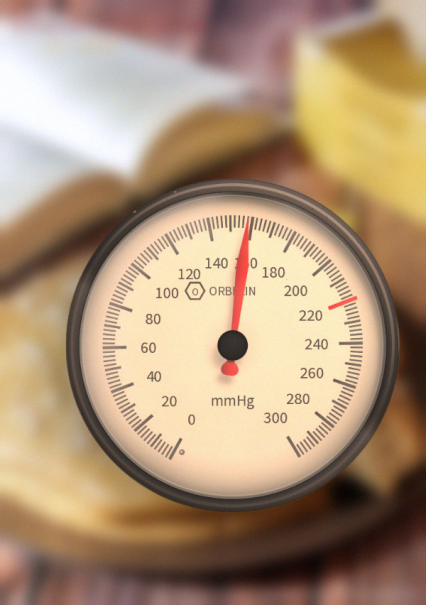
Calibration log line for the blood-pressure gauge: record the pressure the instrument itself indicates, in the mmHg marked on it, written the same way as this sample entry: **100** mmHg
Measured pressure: **158** mmHg
